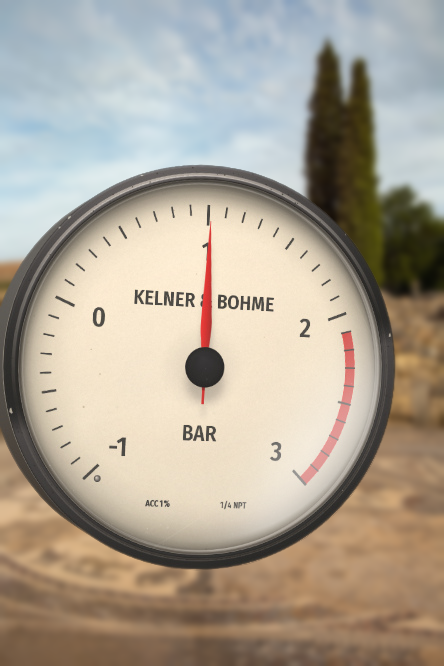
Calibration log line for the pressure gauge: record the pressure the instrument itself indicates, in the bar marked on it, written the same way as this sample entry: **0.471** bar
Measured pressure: **1** bar
